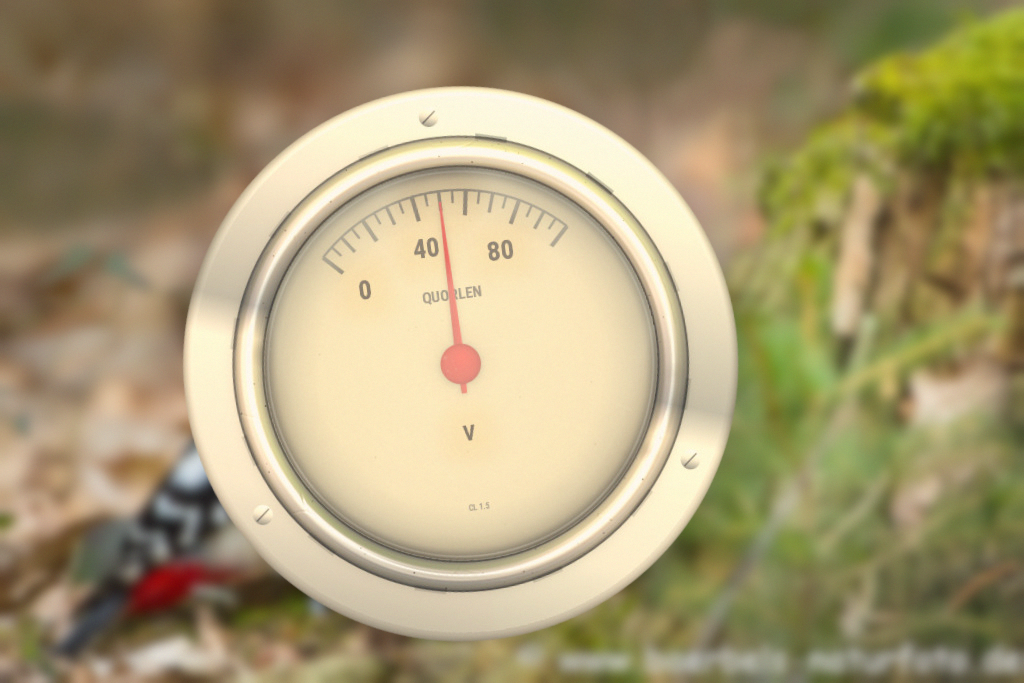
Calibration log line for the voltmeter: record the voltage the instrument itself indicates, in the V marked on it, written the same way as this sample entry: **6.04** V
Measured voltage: **50** V
